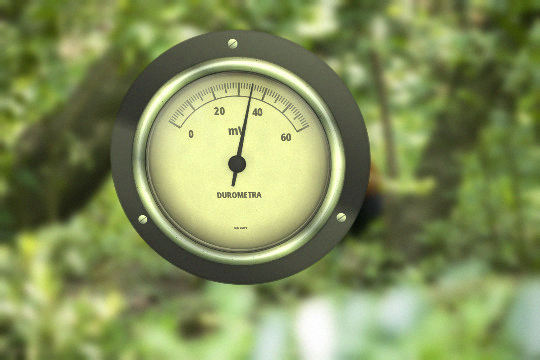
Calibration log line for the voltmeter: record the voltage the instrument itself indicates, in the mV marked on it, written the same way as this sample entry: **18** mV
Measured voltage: **35** mV
